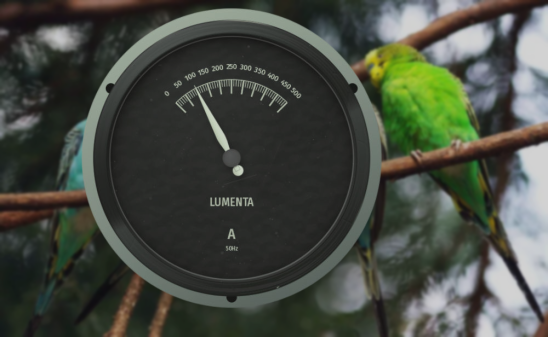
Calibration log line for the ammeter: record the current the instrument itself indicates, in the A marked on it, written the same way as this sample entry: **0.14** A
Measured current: **100** A
